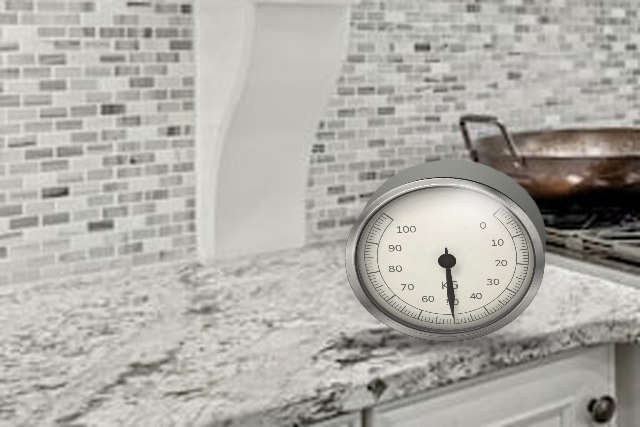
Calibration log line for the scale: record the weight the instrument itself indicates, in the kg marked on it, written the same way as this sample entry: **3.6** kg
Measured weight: **50** kg
